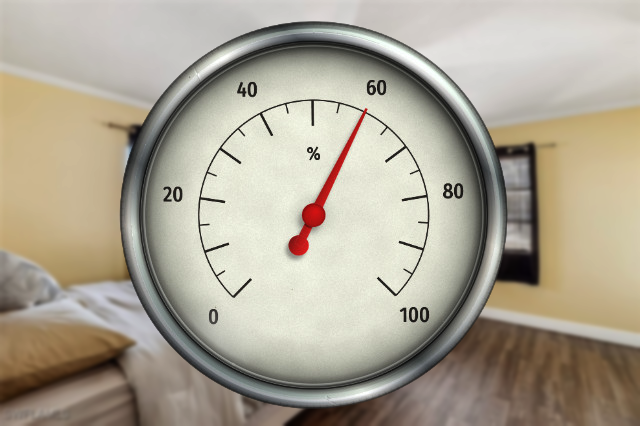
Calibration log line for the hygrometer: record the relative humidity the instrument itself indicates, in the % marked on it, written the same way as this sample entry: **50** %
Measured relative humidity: **60** %
